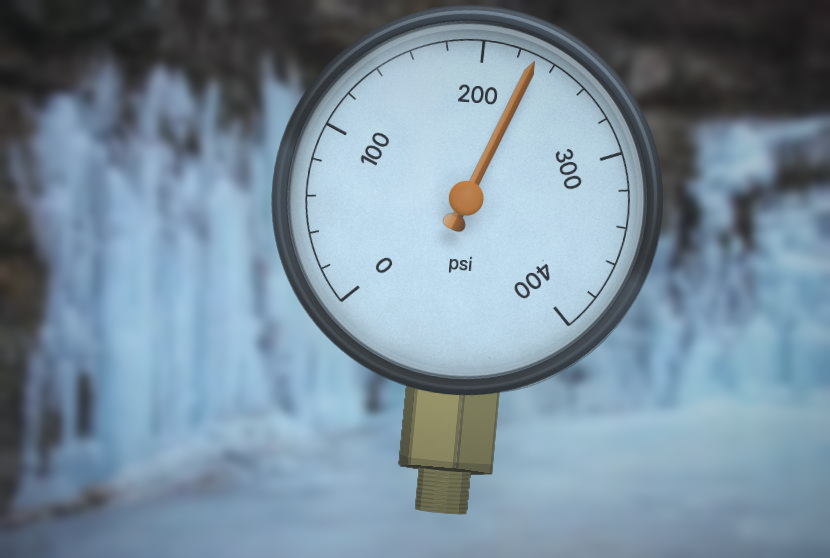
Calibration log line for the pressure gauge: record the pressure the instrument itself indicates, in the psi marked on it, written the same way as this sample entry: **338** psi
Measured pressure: **230** psi
